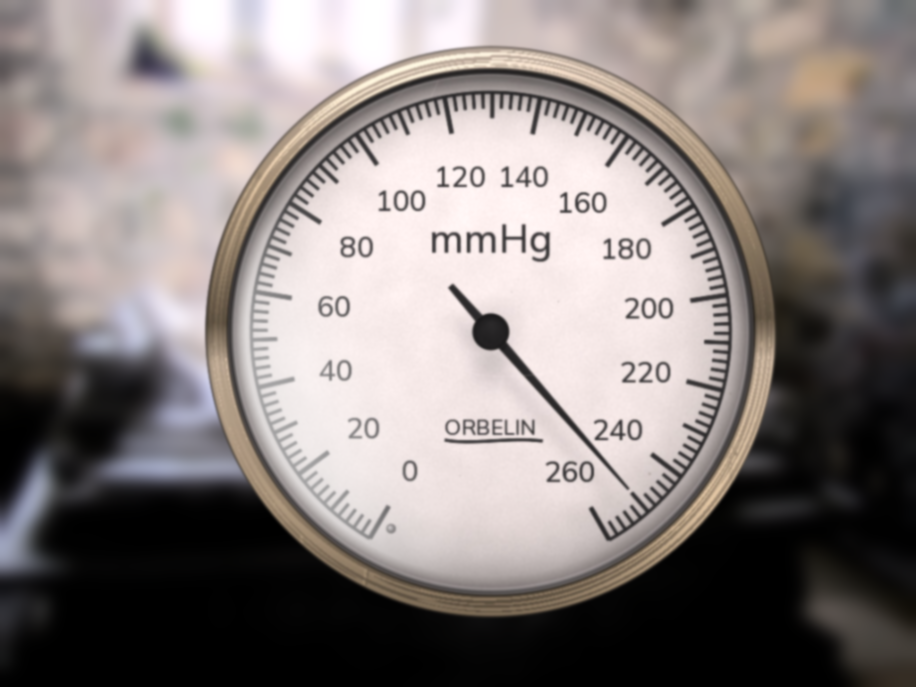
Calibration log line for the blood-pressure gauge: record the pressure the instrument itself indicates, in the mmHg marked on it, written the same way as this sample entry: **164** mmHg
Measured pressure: **250** mmHg
